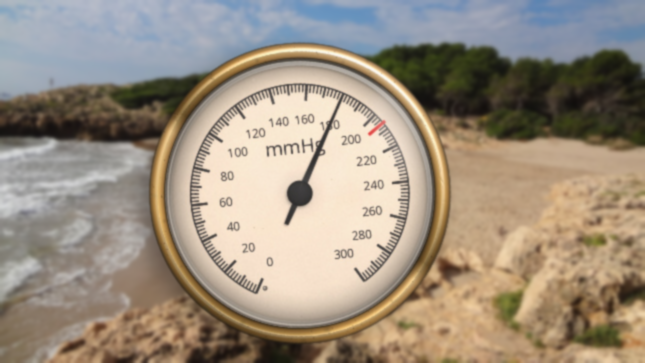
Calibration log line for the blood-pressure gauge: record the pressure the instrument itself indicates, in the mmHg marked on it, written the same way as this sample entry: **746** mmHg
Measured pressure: **180** mmHg
